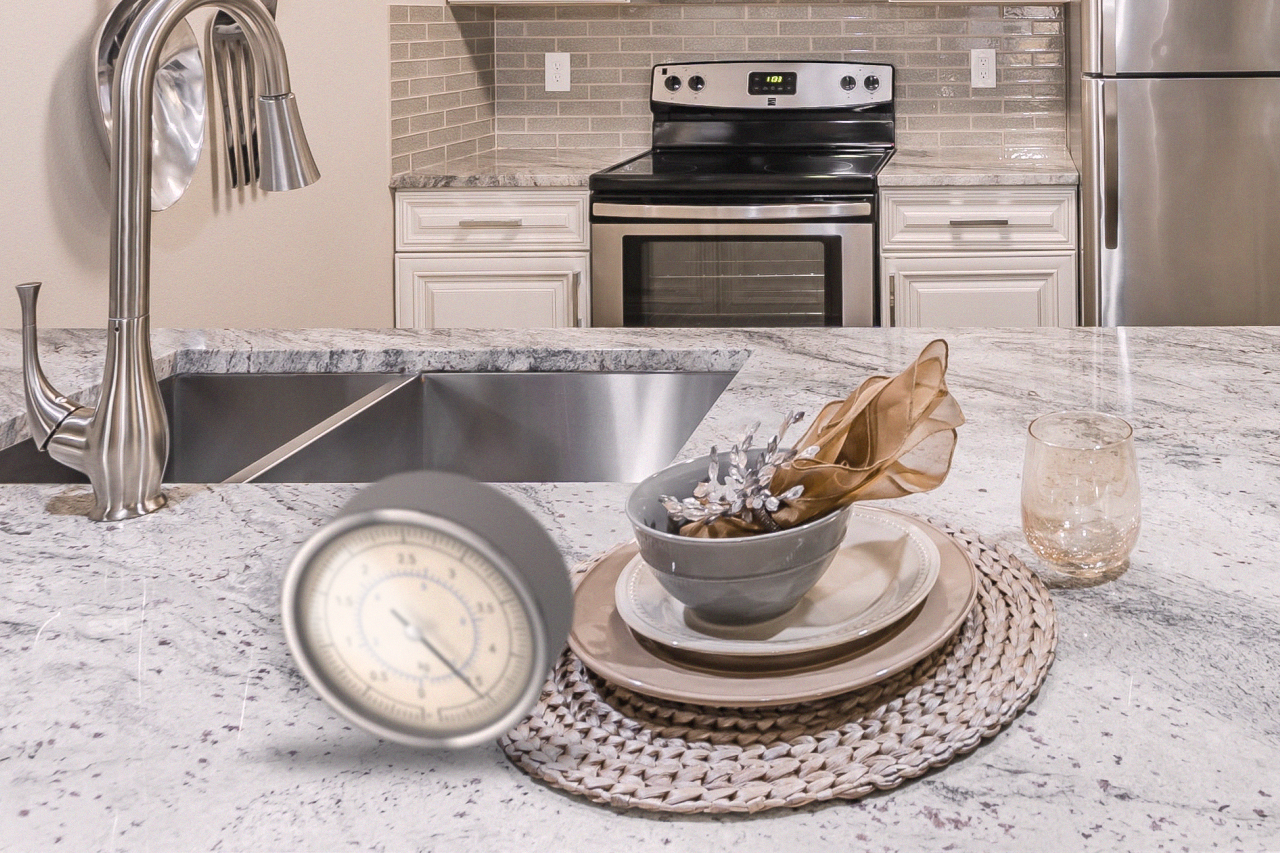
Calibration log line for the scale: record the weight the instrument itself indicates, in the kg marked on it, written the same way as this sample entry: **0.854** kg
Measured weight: **4.5** kg
